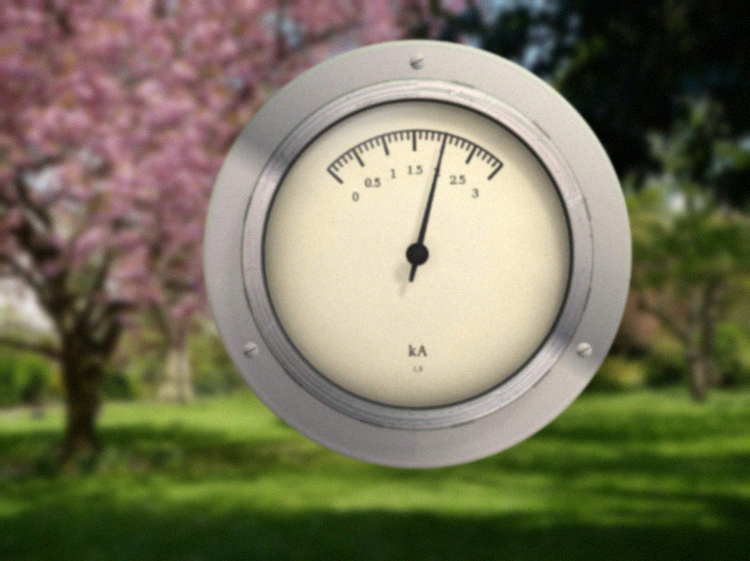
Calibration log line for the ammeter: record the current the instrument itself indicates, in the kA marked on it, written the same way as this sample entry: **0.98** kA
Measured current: **2** kA
